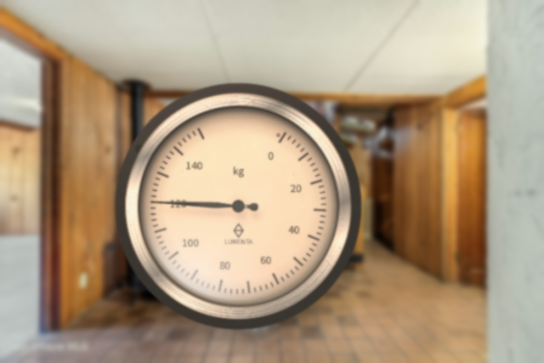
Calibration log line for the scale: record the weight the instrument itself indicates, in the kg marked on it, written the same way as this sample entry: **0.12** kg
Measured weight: **120** kg
